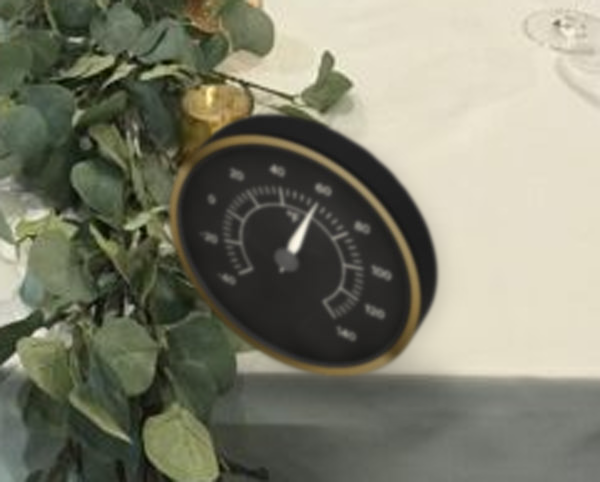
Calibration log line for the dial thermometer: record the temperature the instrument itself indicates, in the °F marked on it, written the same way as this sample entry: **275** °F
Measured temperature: **60** °F
